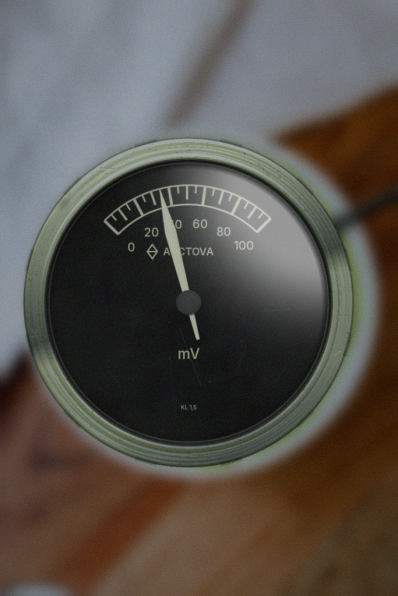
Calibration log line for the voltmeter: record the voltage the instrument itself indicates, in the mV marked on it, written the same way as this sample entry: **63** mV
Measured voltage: **35** mV
